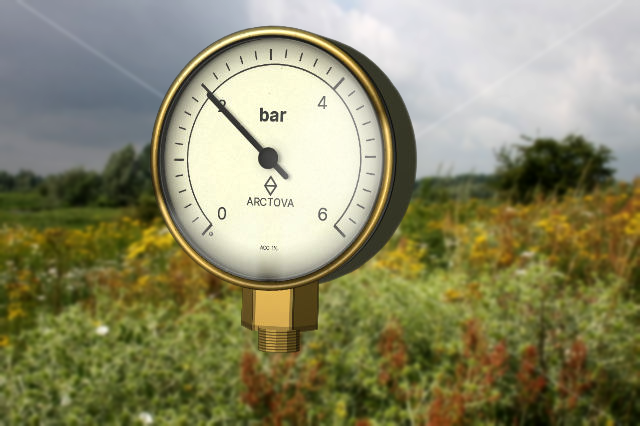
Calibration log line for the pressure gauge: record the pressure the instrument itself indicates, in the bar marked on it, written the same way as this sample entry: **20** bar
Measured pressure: **2** bar
